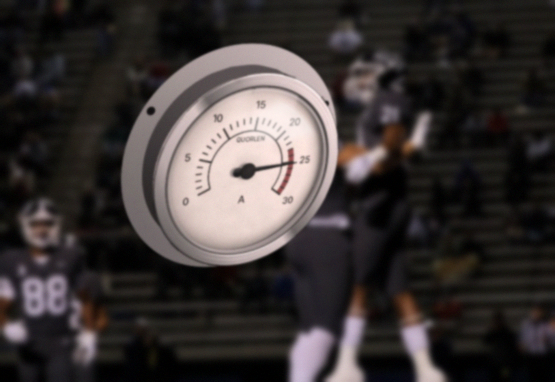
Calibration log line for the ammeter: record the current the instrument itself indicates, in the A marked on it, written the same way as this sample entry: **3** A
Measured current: **25** A
